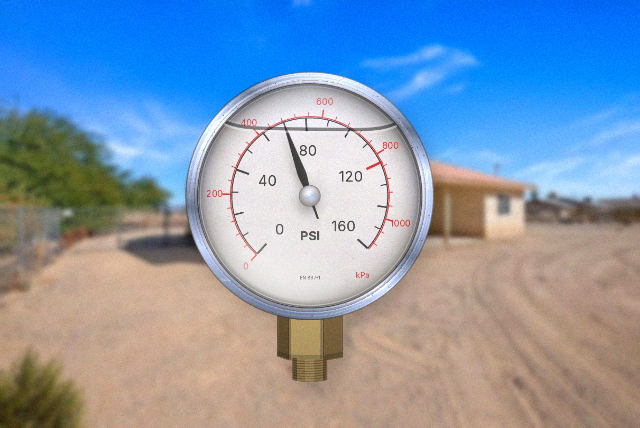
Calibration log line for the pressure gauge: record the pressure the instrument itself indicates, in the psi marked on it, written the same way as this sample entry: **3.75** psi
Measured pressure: **70** psi
